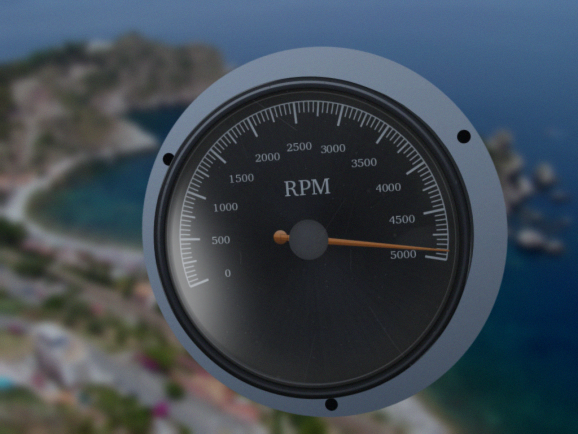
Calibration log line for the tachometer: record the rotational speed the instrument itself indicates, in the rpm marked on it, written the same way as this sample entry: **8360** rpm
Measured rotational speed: **4900** rpm
